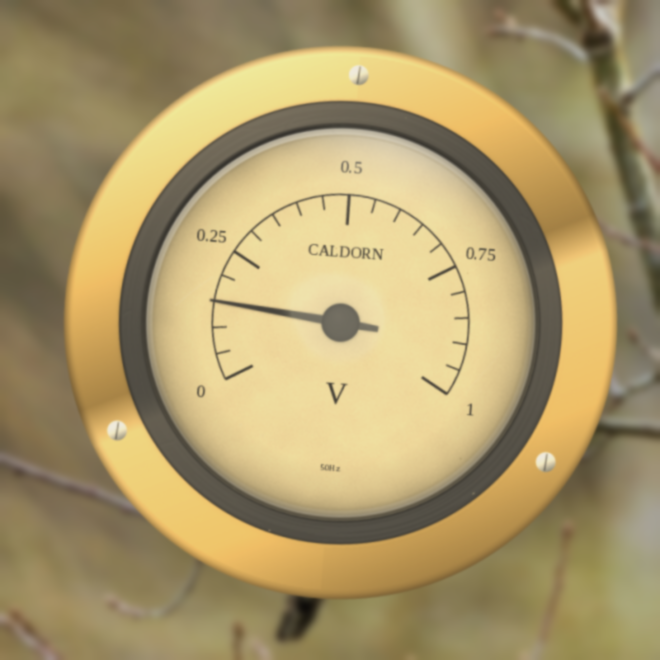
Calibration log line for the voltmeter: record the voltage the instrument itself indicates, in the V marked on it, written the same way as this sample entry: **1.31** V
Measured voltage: **0.15** V
